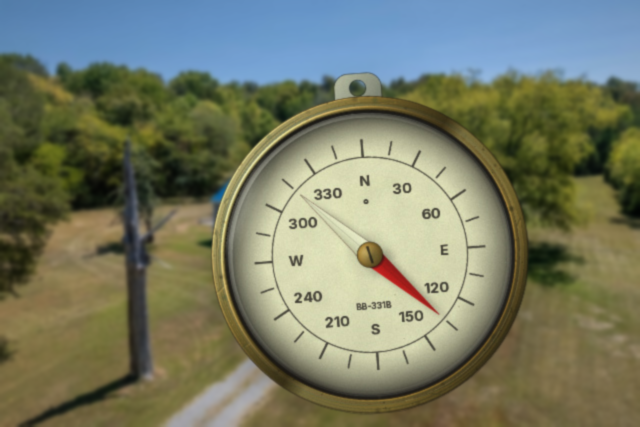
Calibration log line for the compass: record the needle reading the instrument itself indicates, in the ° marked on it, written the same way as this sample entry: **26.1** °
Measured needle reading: **135** °
